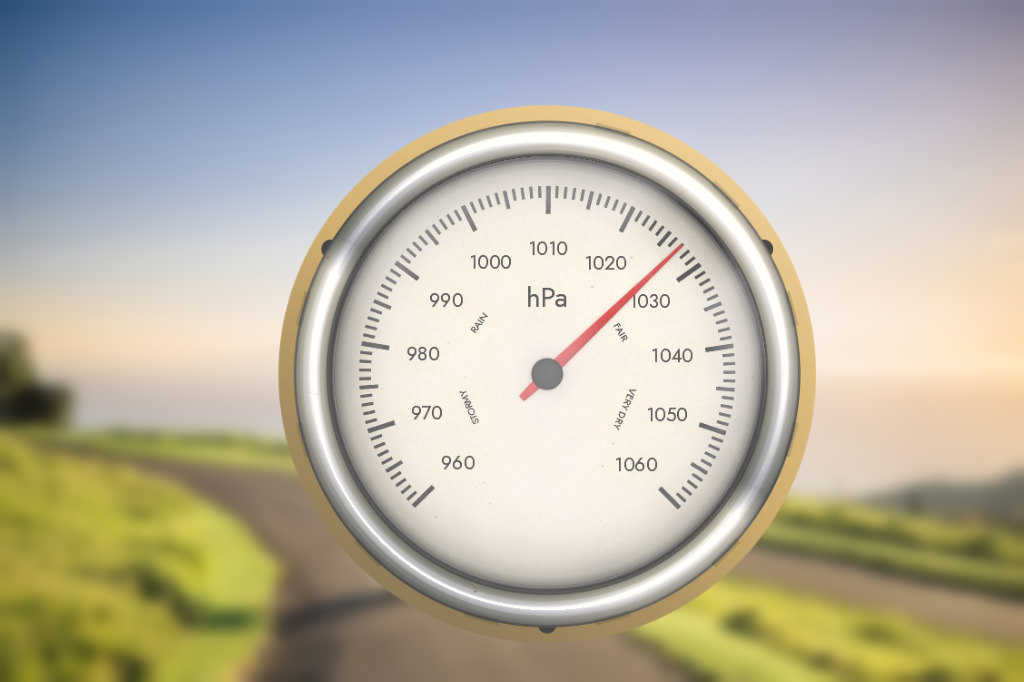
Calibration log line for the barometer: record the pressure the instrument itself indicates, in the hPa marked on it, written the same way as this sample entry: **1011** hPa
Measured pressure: **1027** hPa
